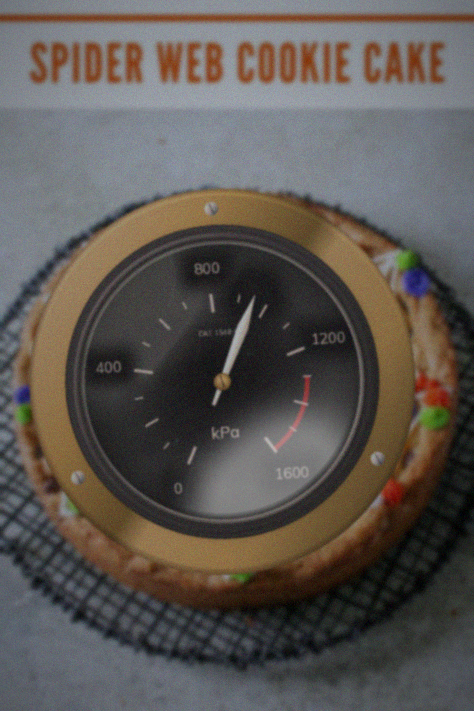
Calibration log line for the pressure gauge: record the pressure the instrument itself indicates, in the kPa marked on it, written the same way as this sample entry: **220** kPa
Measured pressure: **950** kPa
